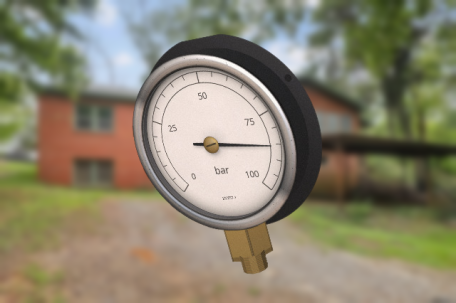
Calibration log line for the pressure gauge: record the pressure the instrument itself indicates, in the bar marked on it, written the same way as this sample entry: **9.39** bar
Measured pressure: **85** bar
